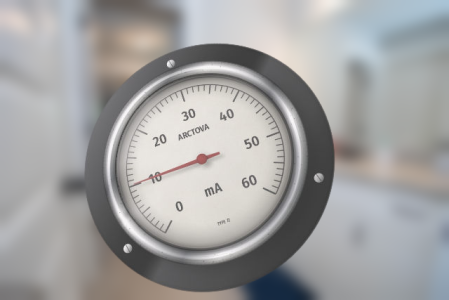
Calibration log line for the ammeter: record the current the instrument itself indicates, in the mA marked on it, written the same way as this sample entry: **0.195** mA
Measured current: **10** mA
